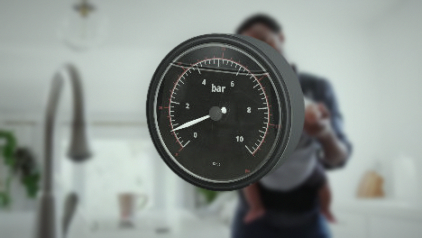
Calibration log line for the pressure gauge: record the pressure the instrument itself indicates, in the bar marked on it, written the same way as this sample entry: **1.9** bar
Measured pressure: **0.8** bar
